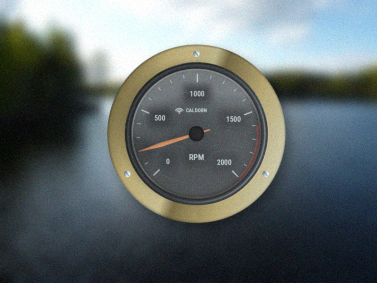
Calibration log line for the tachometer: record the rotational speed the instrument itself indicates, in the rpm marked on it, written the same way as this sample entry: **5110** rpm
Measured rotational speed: **200** rpm
